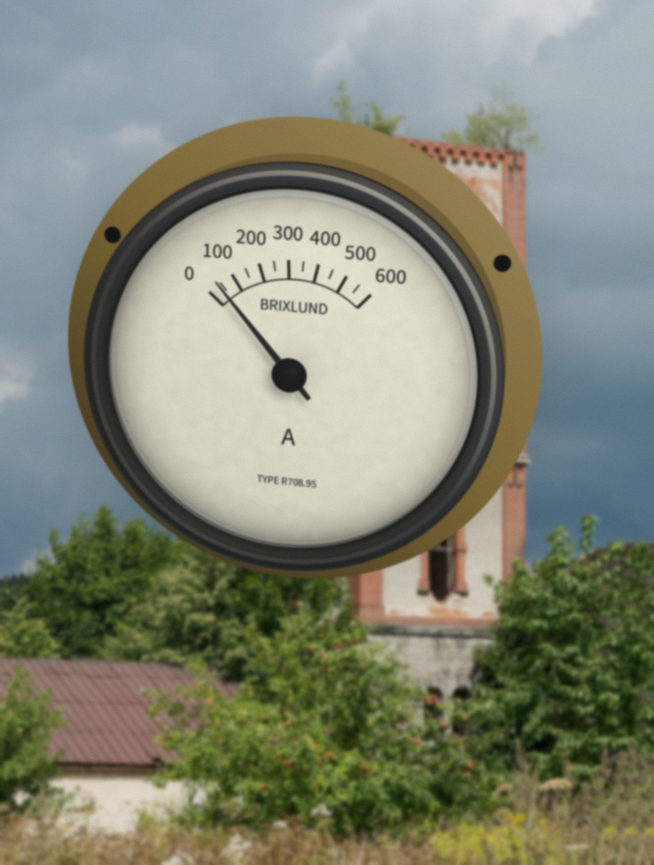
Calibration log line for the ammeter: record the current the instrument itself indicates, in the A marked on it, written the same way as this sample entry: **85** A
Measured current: **50** A
